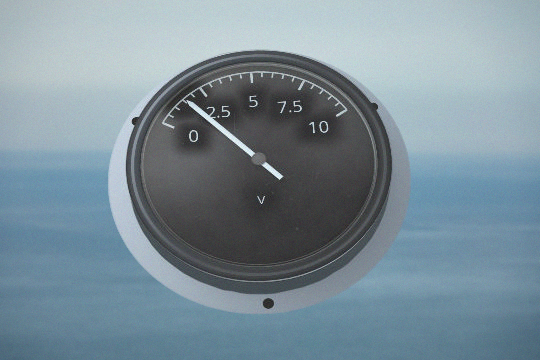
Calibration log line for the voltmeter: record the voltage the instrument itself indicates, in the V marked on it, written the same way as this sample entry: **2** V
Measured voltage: **1.5** V
